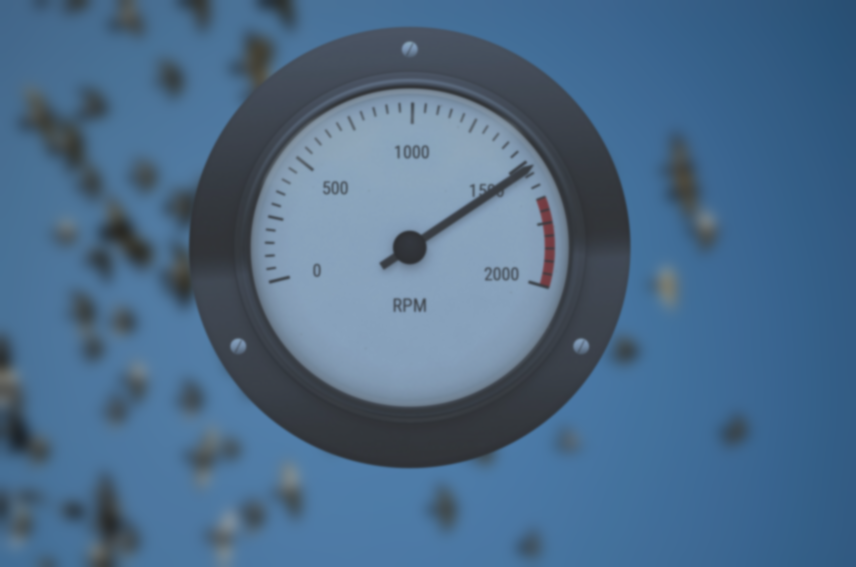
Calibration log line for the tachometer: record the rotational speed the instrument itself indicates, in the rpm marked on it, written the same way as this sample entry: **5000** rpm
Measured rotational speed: **1525** rpm
